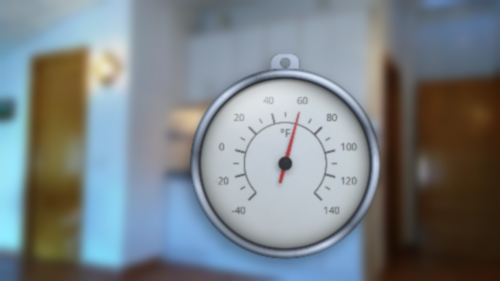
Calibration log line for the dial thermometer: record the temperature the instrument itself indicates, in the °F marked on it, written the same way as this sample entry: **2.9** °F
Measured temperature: **60** °F
